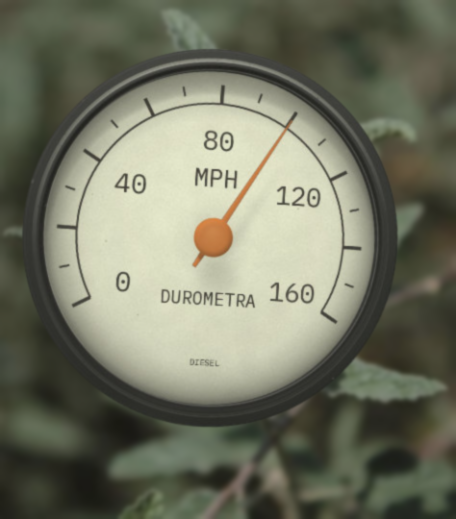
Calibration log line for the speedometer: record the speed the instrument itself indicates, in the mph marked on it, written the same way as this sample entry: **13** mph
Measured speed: **100** mph
